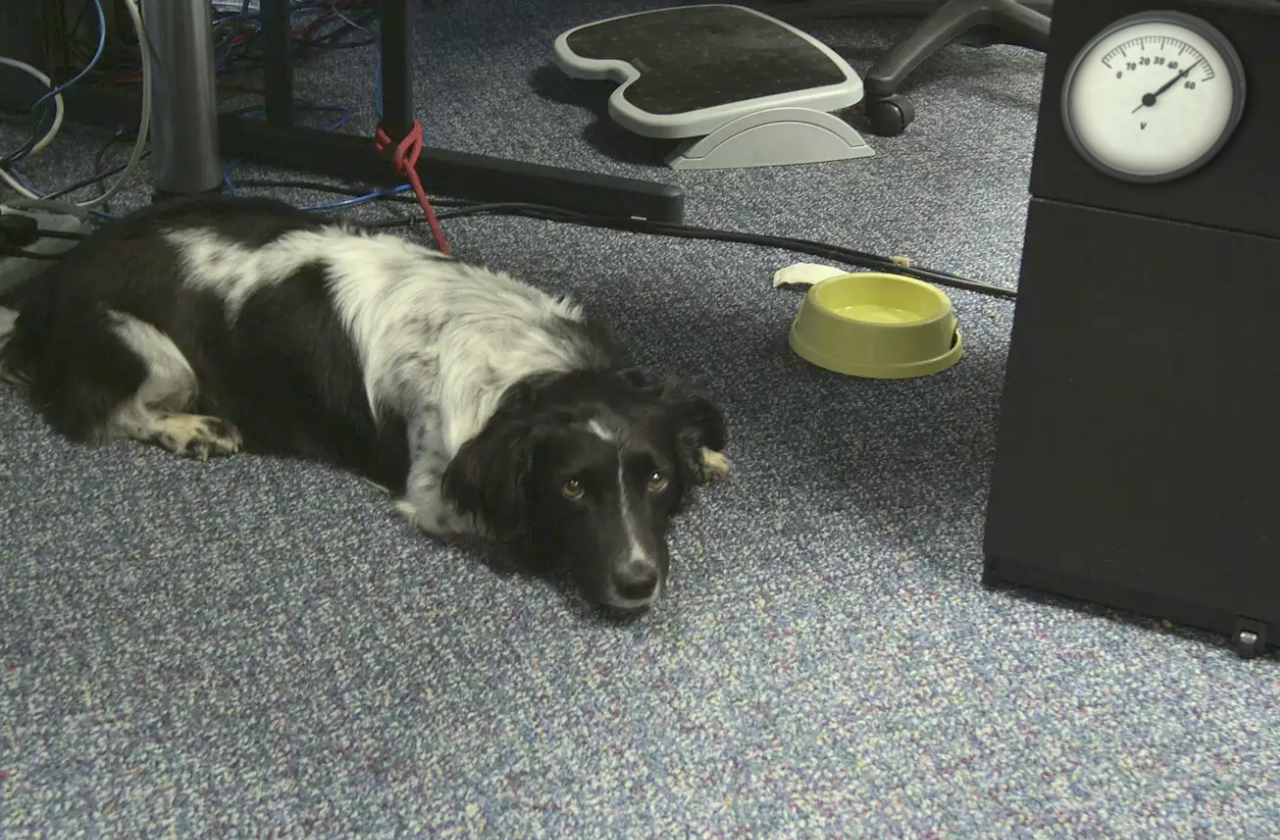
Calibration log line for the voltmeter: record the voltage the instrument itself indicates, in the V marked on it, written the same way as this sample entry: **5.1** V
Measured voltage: **50** V
